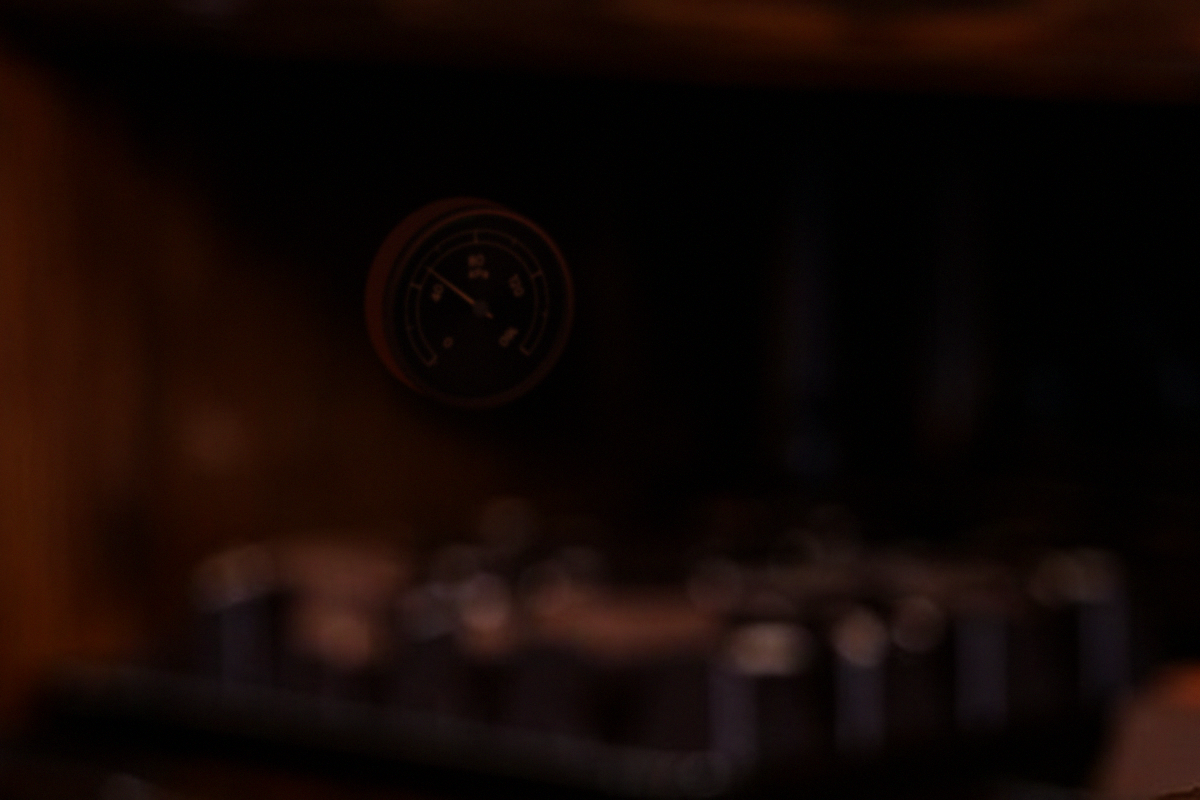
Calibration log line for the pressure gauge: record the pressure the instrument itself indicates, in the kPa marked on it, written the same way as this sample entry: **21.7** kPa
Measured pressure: **50** kPa
